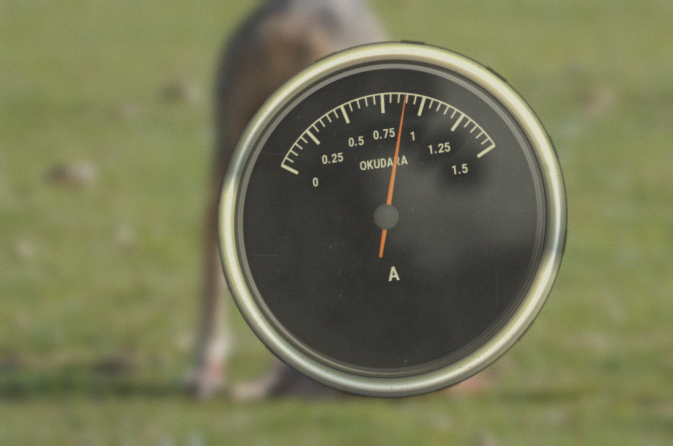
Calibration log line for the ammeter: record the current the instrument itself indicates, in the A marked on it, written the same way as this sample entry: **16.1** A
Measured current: **0.9** A
